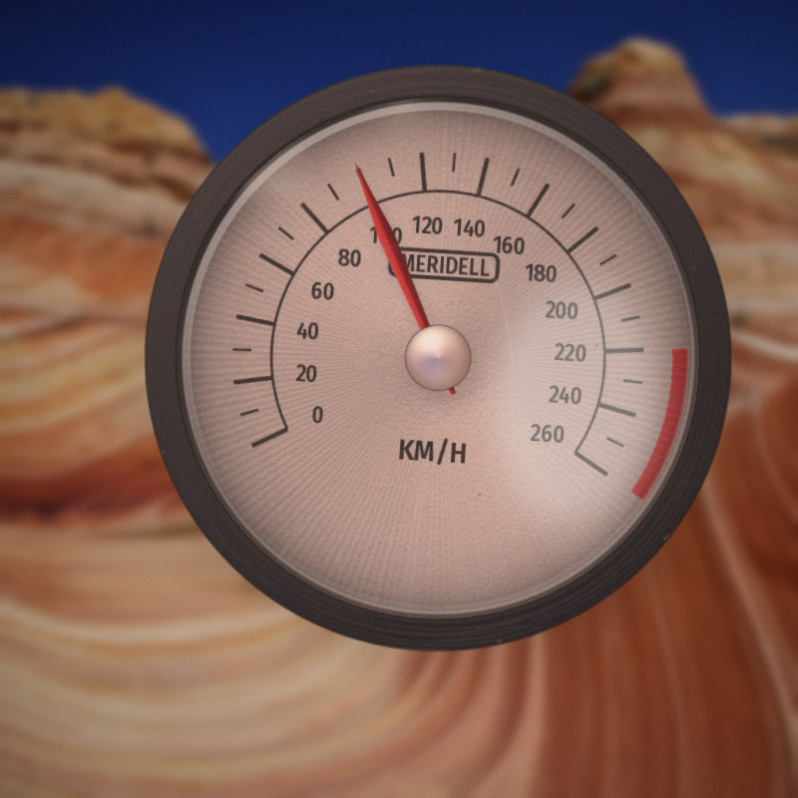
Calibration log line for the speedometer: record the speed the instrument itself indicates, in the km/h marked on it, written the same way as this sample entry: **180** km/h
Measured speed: **100** km/h
